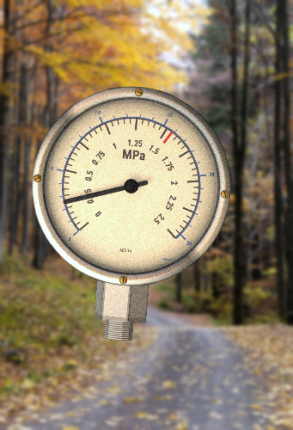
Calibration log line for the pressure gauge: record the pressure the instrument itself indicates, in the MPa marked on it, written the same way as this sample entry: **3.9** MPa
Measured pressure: **0.25** MPa
